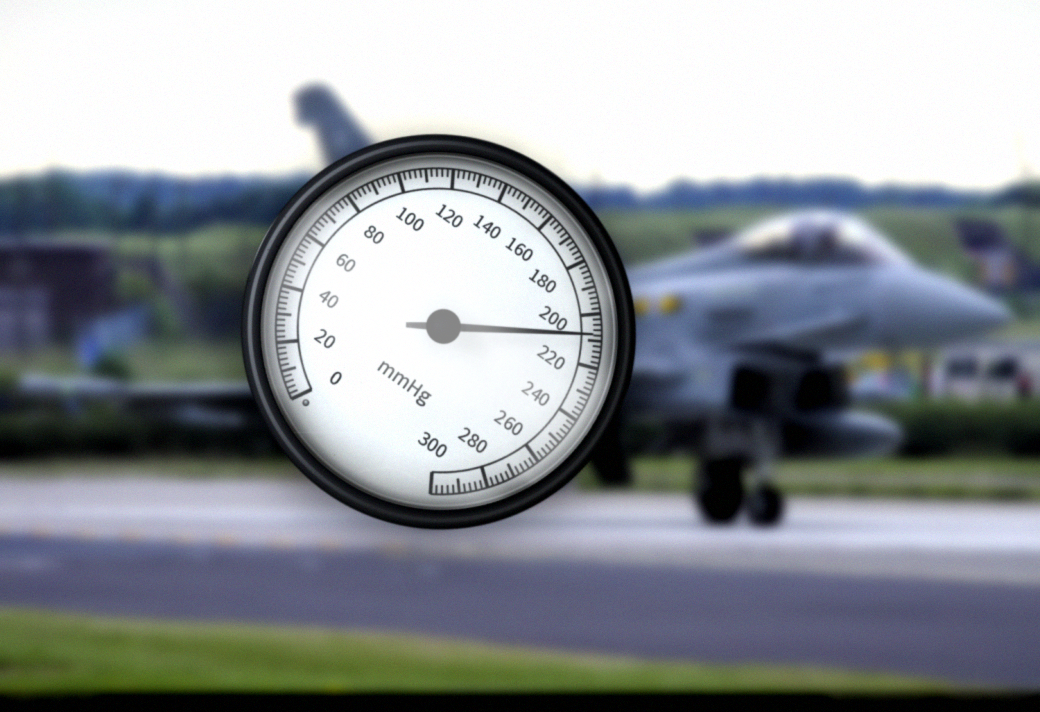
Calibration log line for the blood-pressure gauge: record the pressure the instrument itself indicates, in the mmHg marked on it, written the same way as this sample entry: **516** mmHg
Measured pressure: **208** mmHg
